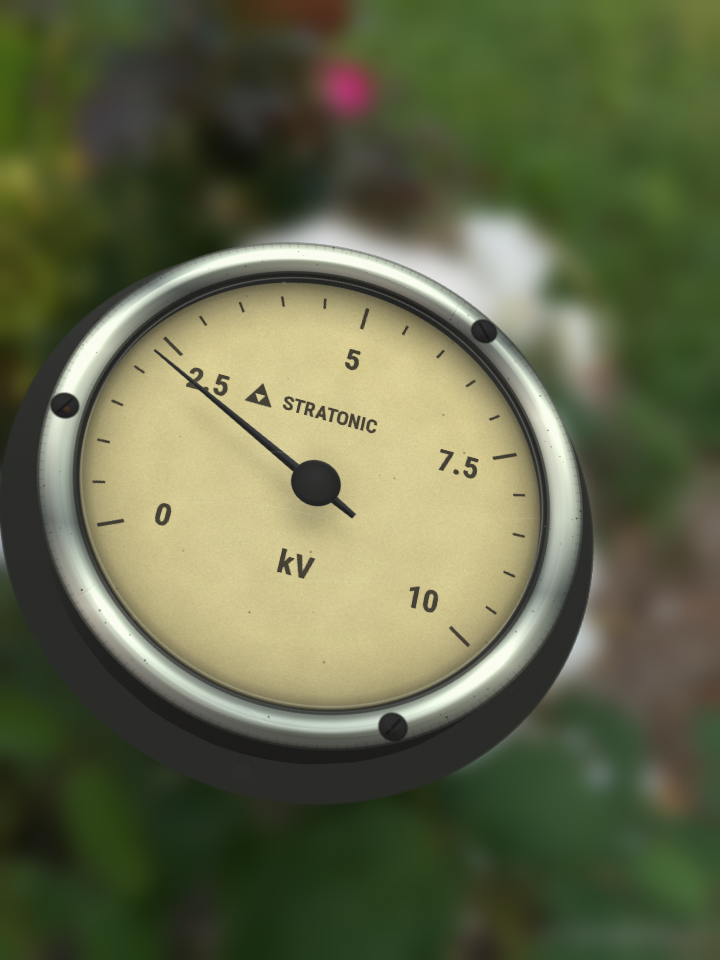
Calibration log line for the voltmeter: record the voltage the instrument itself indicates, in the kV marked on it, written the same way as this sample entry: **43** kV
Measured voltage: **2.25** kV
